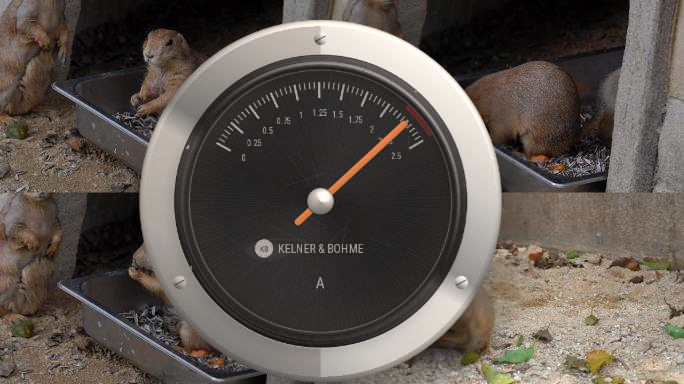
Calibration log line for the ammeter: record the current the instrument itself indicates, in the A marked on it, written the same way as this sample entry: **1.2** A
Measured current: **2.25** A
